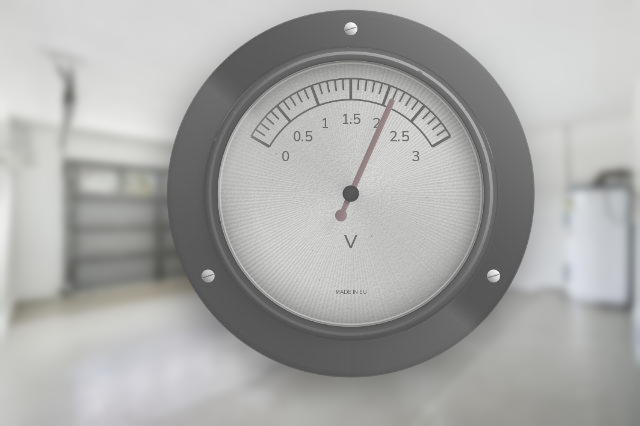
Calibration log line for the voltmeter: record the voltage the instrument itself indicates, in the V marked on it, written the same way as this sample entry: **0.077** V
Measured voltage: **2.1** V
